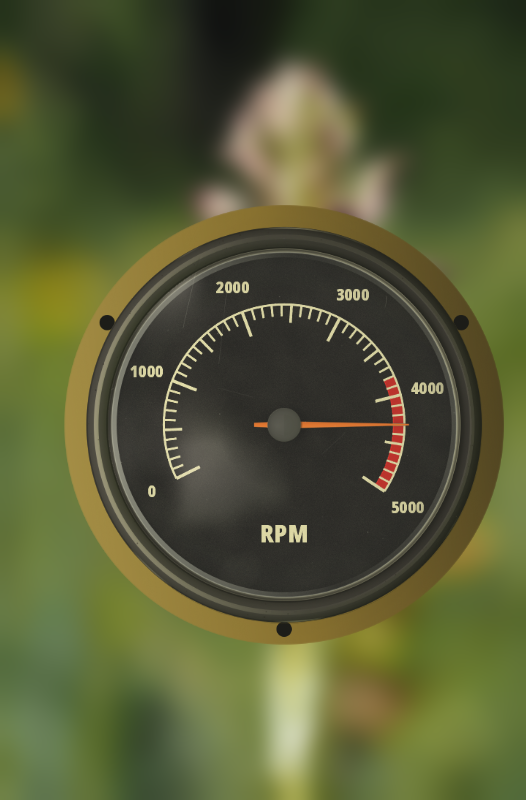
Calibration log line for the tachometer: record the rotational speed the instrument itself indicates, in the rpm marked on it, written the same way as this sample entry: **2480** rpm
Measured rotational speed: **4300** rpm
